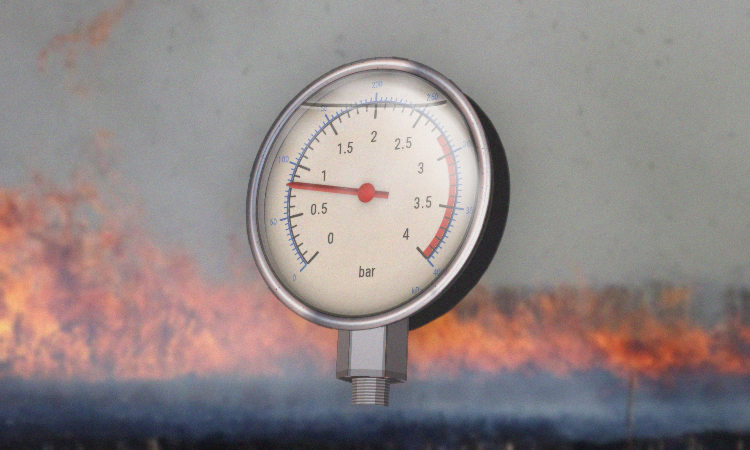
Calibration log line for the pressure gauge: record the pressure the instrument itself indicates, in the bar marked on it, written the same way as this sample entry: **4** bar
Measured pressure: **0.8** bar
